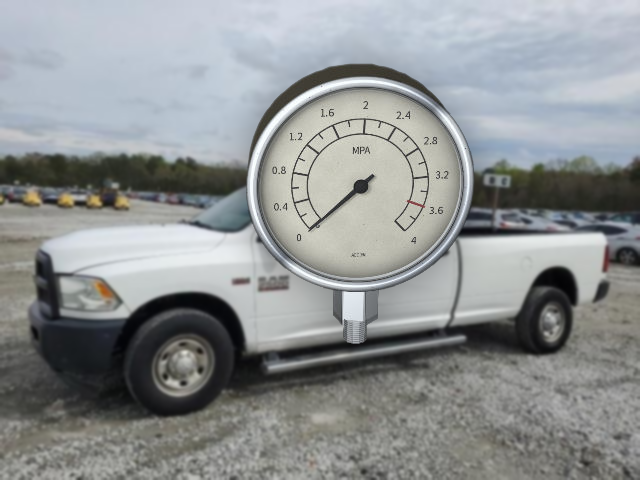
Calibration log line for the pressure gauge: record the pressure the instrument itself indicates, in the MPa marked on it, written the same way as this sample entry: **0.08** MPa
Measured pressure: **0** MPa
